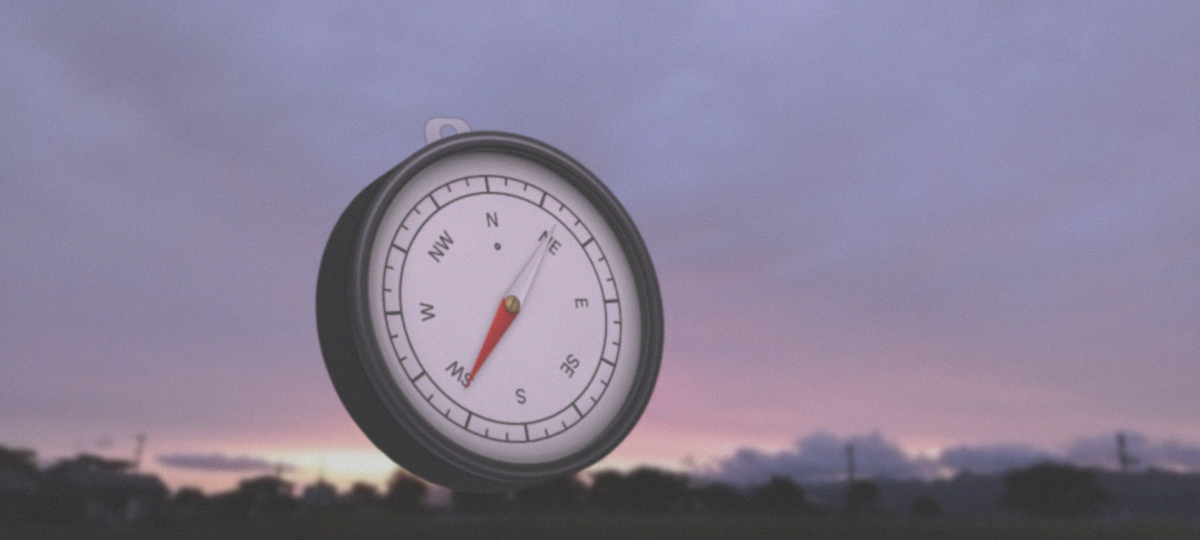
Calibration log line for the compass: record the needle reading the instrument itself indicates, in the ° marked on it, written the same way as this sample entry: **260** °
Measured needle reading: **220** °
